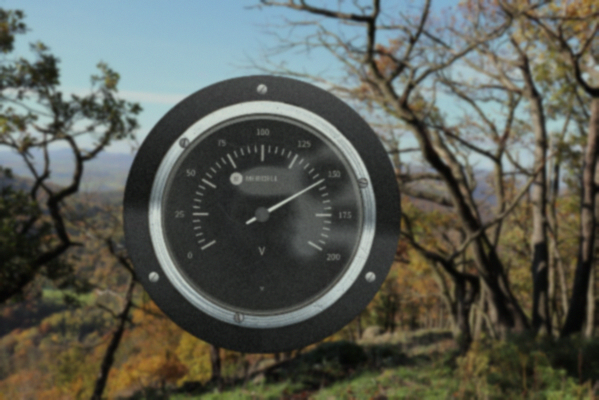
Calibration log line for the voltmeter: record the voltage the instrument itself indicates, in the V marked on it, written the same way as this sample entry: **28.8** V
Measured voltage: **150** V
